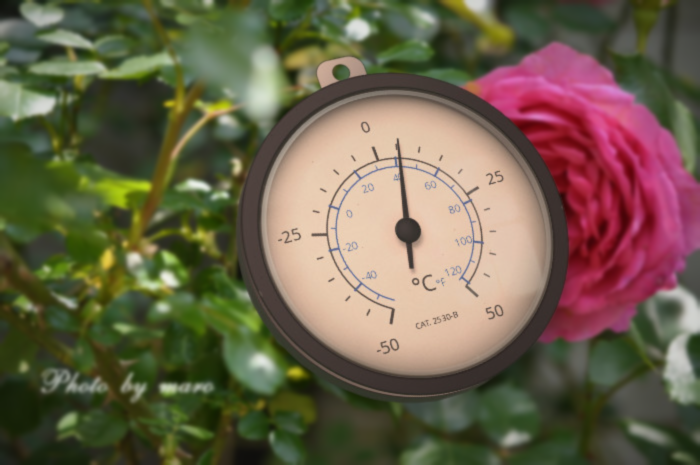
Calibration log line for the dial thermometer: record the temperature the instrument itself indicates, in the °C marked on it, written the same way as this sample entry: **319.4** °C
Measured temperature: **5** °C
